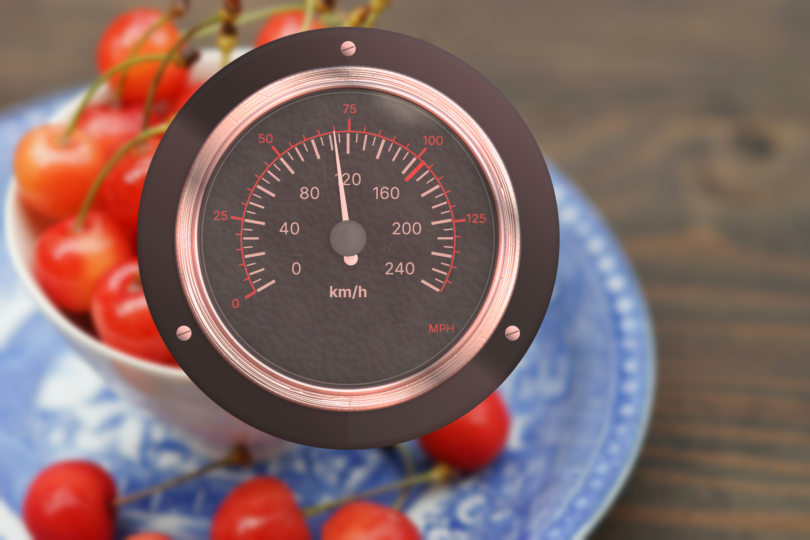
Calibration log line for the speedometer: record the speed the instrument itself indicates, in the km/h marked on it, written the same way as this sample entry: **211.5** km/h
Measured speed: **112.5** km/h
